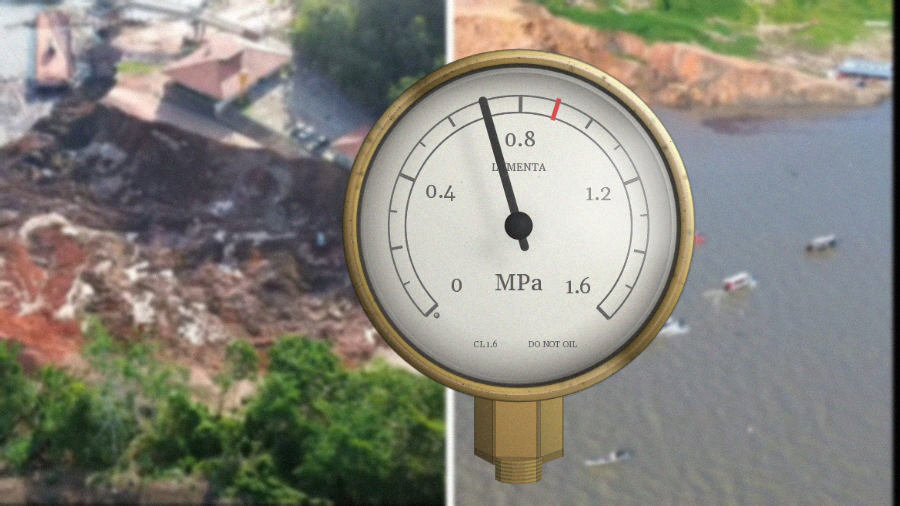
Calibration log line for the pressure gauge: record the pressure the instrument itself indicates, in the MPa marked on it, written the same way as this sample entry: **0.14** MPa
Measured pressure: **0.7** MPa
